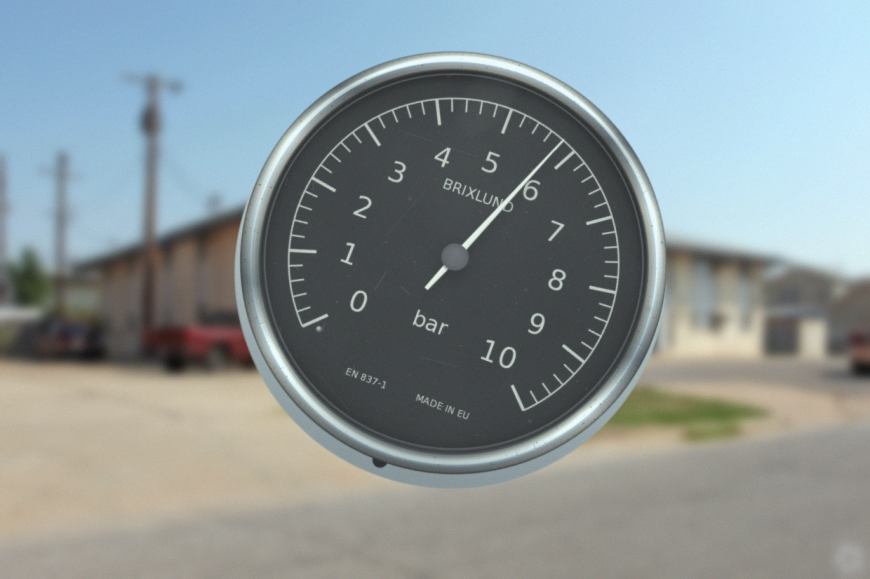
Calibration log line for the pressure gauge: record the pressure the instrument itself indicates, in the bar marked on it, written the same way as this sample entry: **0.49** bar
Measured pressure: **5.8** bar
